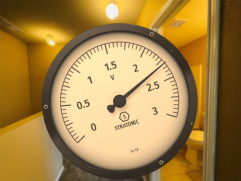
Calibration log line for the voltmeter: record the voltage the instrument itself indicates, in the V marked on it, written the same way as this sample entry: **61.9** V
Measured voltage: **2.3** V
